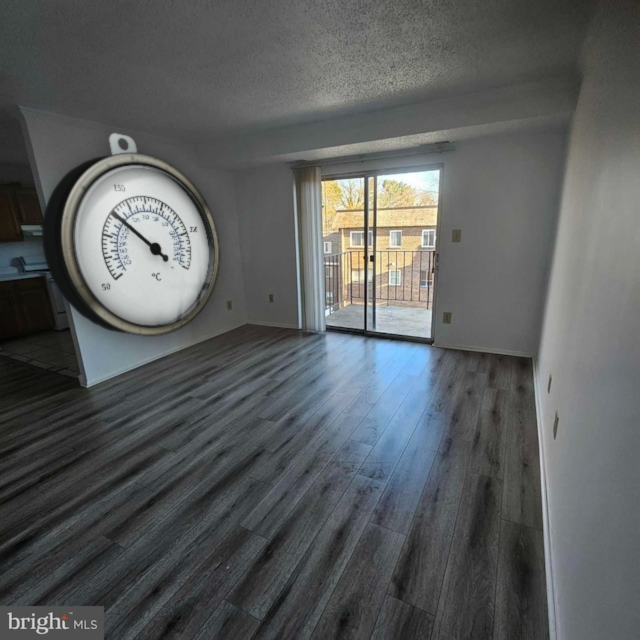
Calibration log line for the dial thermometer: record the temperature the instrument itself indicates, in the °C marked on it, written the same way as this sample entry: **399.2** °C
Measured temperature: **125** °C
